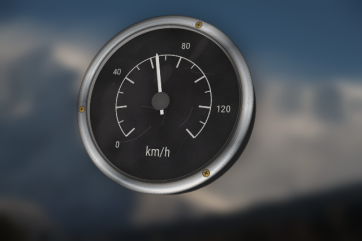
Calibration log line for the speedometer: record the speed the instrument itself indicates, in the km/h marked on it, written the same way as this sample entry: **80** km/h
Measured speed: **65** km/h
